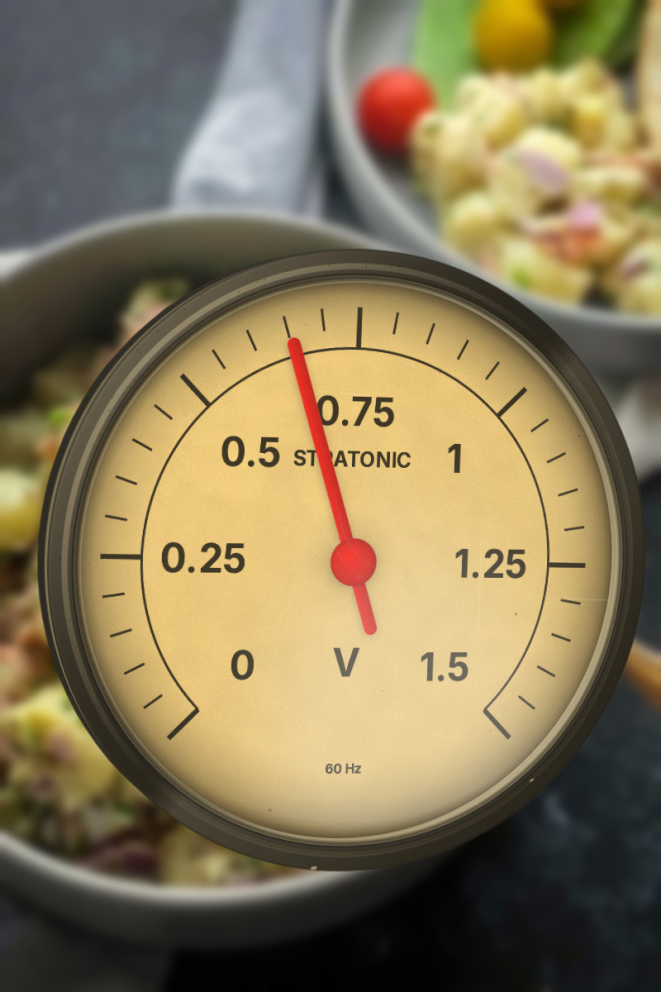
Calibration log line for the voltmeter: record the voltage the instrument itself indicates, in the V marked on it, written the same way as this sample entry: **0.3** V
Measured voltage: **0.65** V
